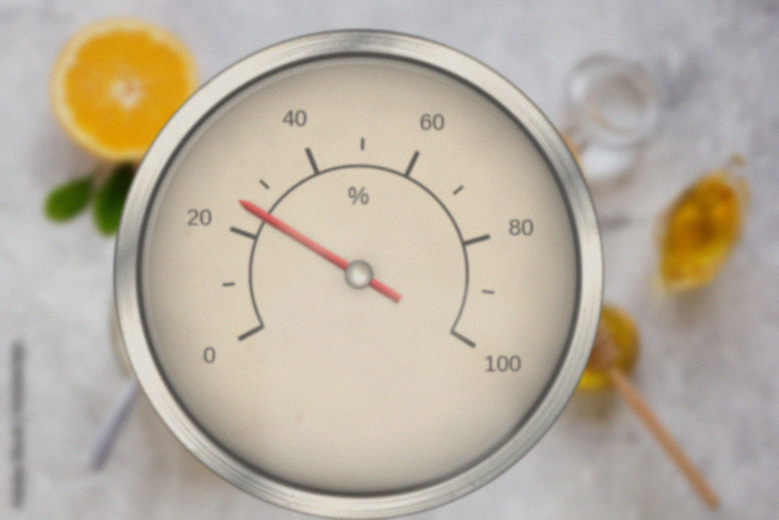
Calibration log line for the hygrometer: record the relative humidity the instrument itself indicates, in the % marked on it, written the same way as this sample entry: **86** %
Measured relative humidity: **25** %
